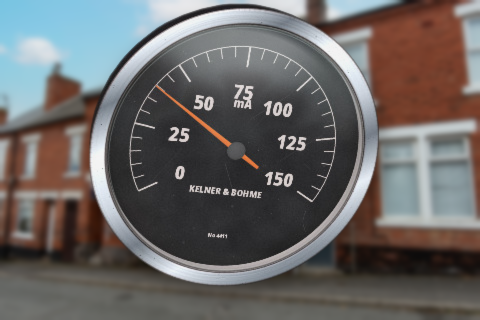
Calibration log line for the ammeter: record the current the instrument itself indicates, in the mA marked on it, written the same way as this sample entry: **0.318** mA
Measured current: **40** mA
